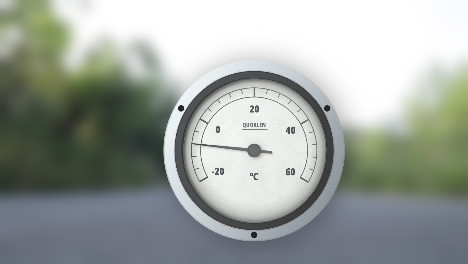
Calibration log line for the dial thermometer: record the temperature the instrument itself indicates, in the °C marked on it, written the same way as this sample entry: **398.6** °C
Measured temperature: **-8** °C
